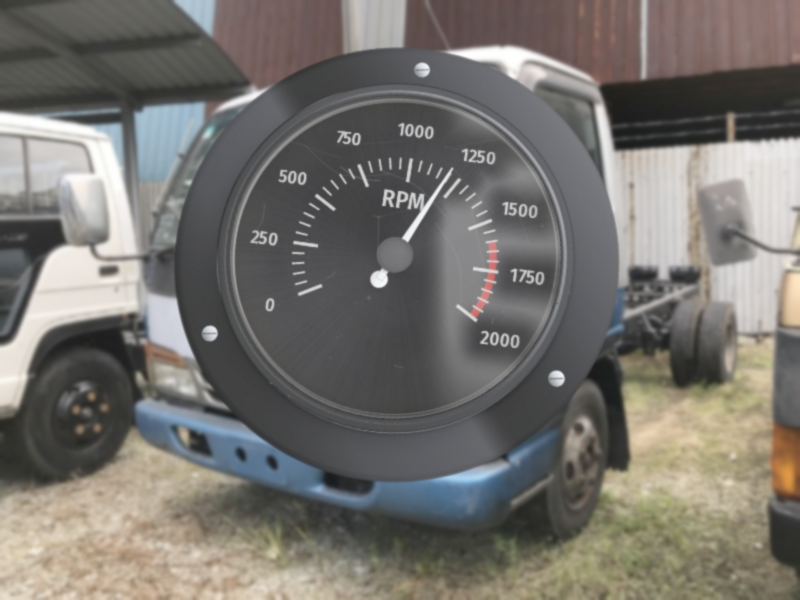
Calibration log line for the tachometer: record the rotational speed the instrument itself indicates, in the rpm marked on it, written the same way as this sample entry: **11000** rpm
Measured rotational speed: **1200** rpm
